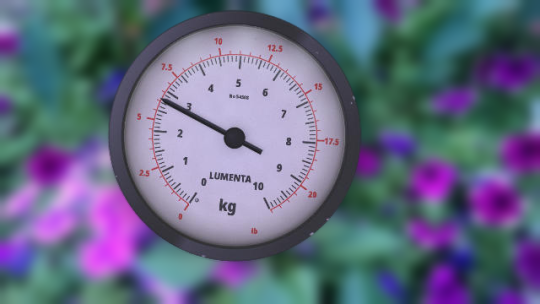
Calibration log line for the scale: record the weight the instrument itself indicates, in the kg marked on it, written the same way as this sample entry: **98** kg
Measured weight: **2.8** kg
